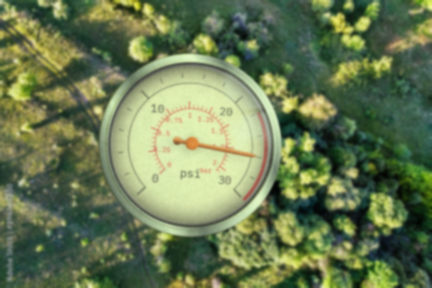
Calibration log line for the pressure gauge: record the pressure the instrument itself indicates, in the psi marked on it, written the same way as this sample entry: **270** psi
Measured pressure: **26** psi
